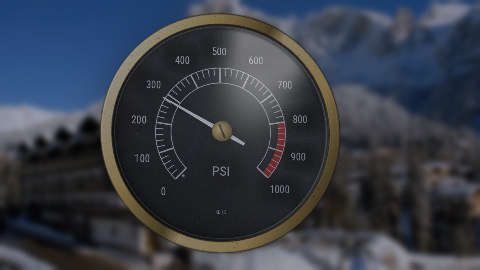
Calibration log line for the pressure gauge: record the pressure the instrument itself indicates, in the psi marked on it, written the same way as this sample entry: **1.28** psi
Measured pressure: **280** psi
